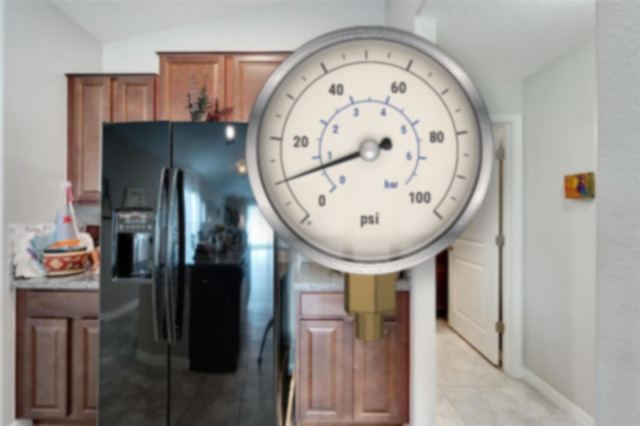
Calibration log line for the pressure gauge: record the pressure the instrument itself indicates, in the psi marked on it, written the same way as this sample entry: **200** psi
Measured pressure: **10** psi
